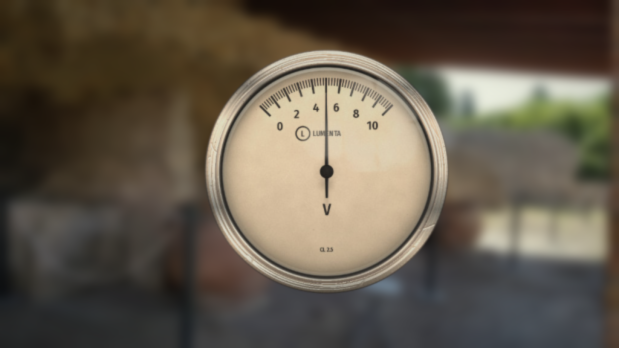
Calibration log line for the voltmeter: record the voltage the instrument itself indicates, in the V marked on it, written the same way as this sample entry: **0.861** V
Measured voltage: **5** V
